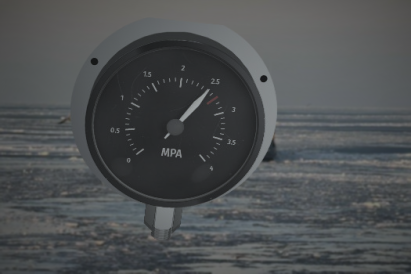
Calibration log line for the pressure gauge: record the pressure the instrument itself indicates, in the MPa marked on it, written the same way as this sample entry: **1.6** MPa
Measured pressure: **2.5** MPa
